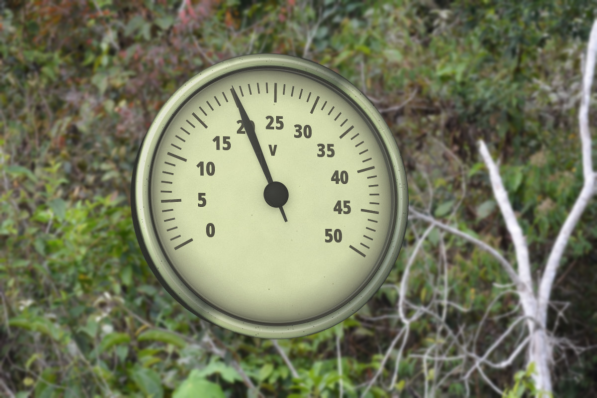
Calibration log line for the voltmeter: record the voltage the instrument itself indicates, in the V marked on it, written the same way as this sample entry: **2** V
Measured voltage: **20** V
